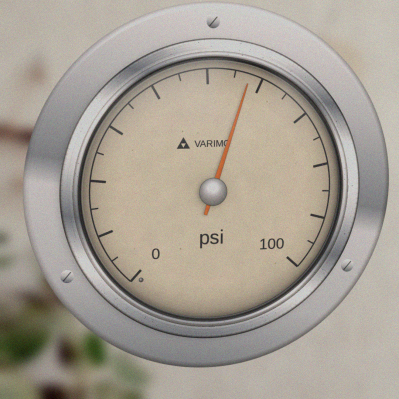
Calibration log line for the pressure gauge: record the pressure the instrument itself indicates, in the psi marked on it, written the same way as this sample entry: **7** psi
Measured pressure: **57.5** psi
